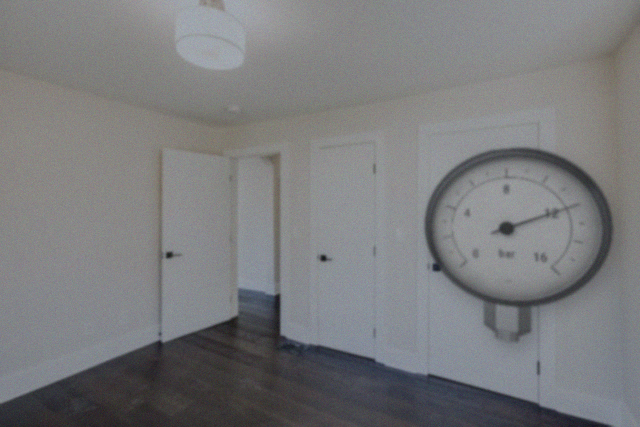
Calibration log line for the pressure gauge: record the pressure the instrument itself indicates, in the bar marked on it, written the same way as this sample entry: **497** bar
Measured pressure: **12** bar
